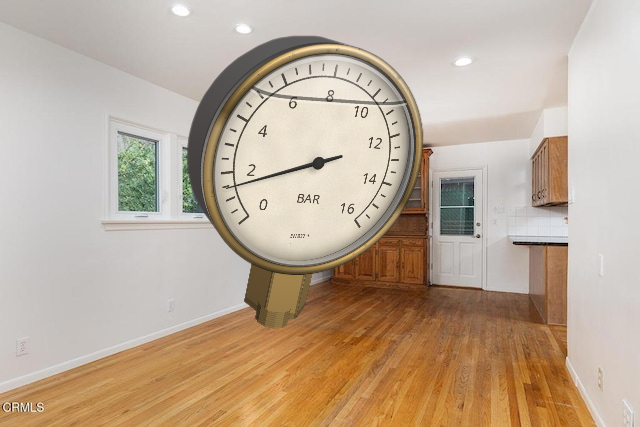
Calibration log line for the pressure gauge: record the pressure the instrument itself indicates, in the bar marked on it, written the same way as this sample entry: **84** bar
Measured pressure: **1.5** bar
